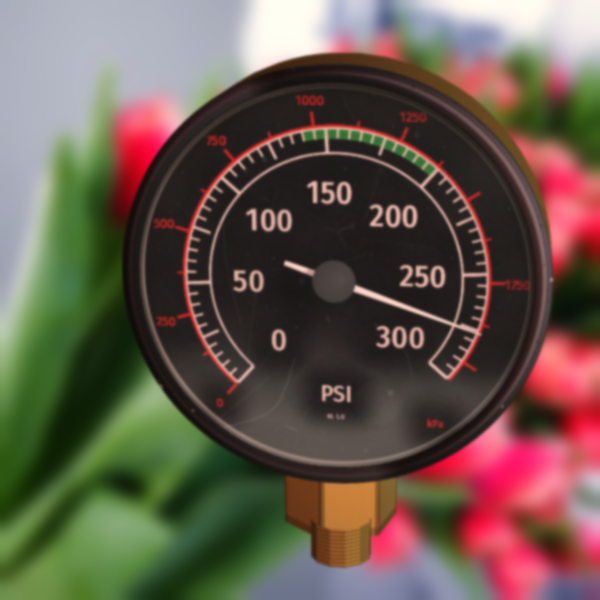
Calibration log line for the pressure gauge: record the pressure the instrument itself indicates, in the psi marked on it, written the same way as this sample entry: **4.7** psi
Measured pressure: **275** psi
